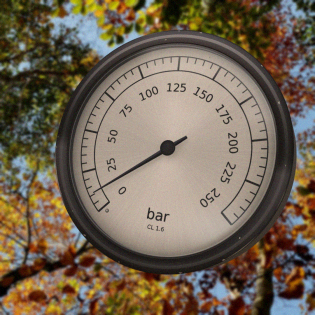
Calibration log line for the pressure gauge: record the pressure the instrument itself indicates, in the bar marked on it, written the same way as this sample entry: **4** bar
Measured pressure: **10** bar
